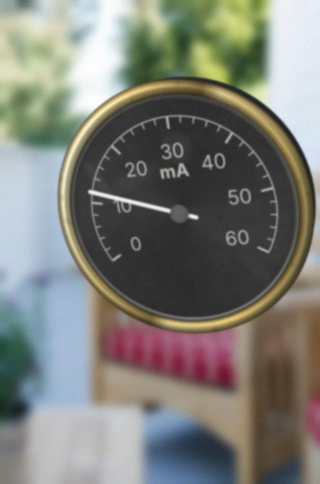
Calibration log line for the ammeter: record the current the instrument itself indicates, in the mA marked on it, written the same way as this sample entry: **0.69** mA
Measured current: **12** mA
